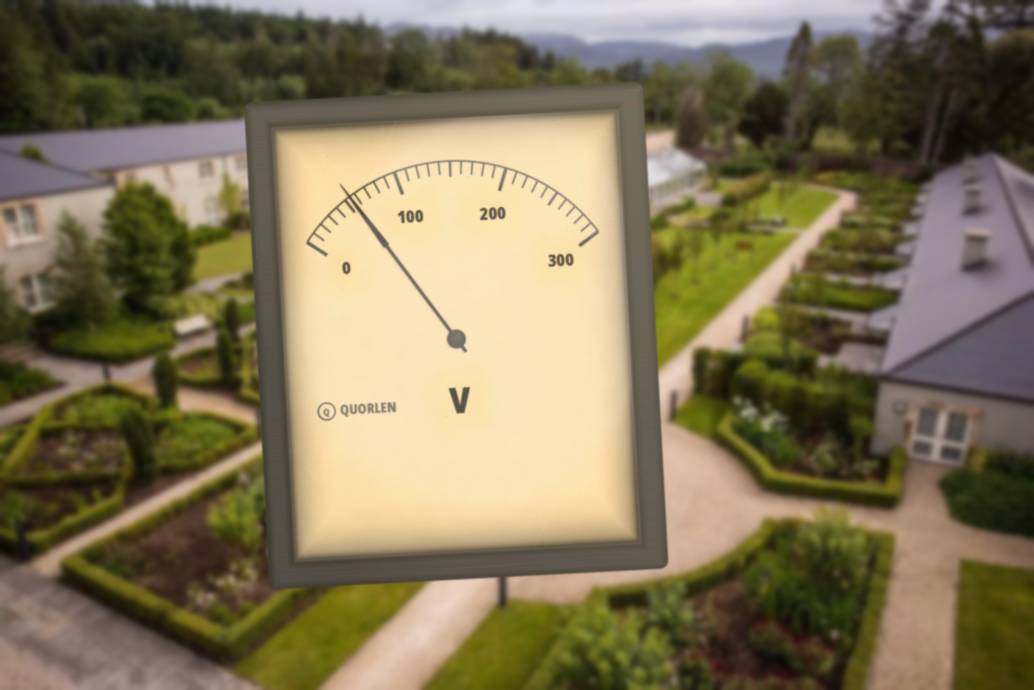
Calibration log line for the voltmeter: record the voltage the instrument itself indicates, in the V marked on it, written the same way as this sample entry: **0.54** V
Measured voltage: **55** V
